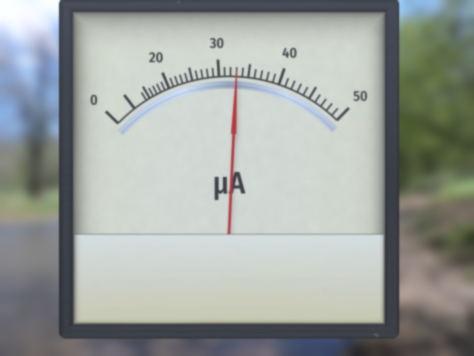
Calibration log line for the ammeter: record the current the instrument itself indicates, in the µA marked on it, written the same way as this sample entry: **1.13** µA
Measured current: **33** µA
